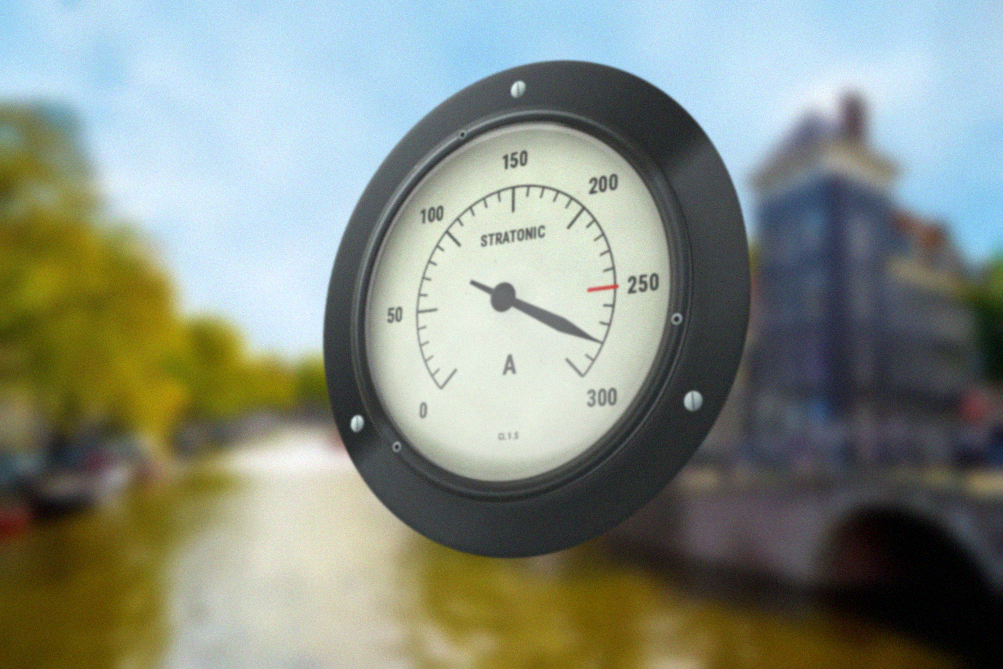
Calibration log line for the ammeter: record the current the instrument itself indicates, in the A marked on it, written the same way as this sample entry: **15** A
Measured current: **280** A
